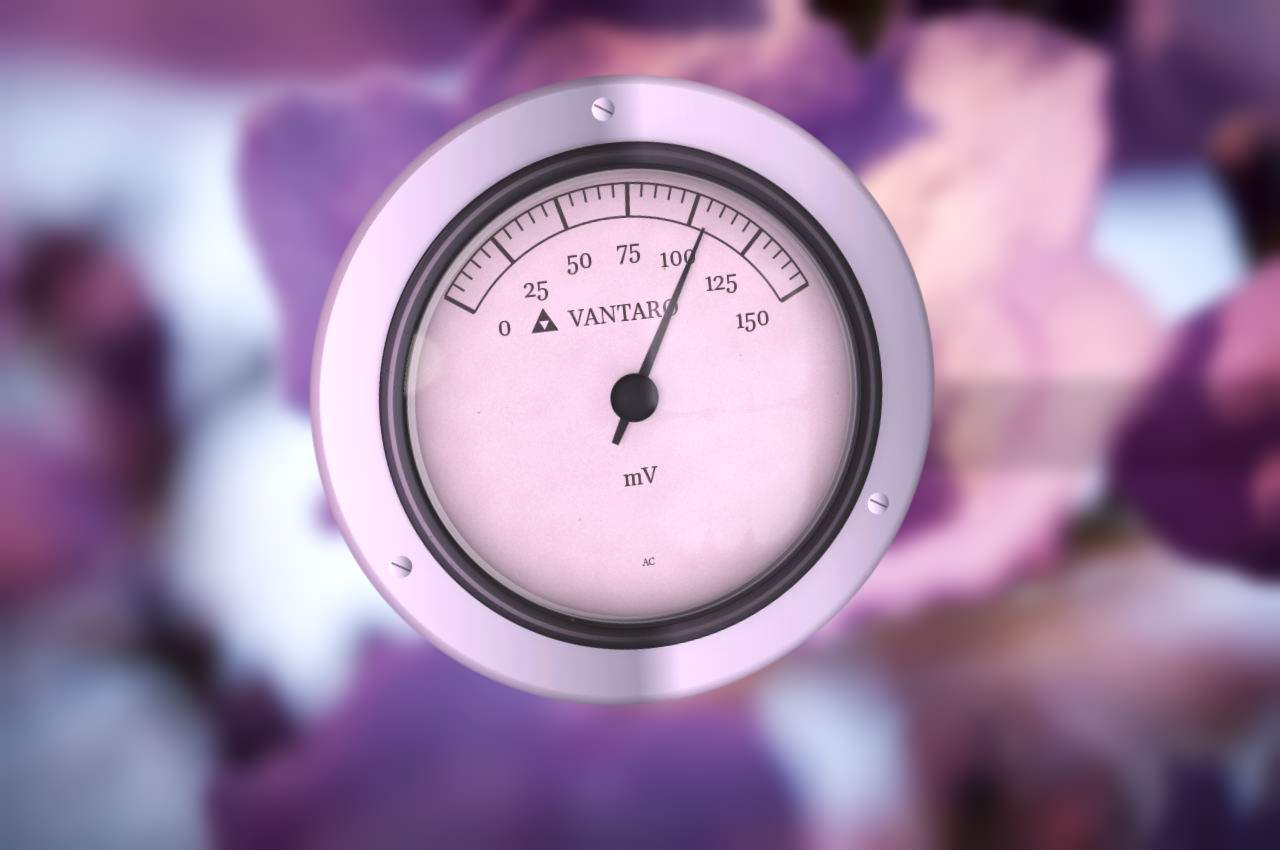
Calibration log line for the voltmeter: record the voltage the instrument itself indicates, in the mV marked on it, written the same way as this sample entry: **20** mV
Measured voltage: **105** mV
